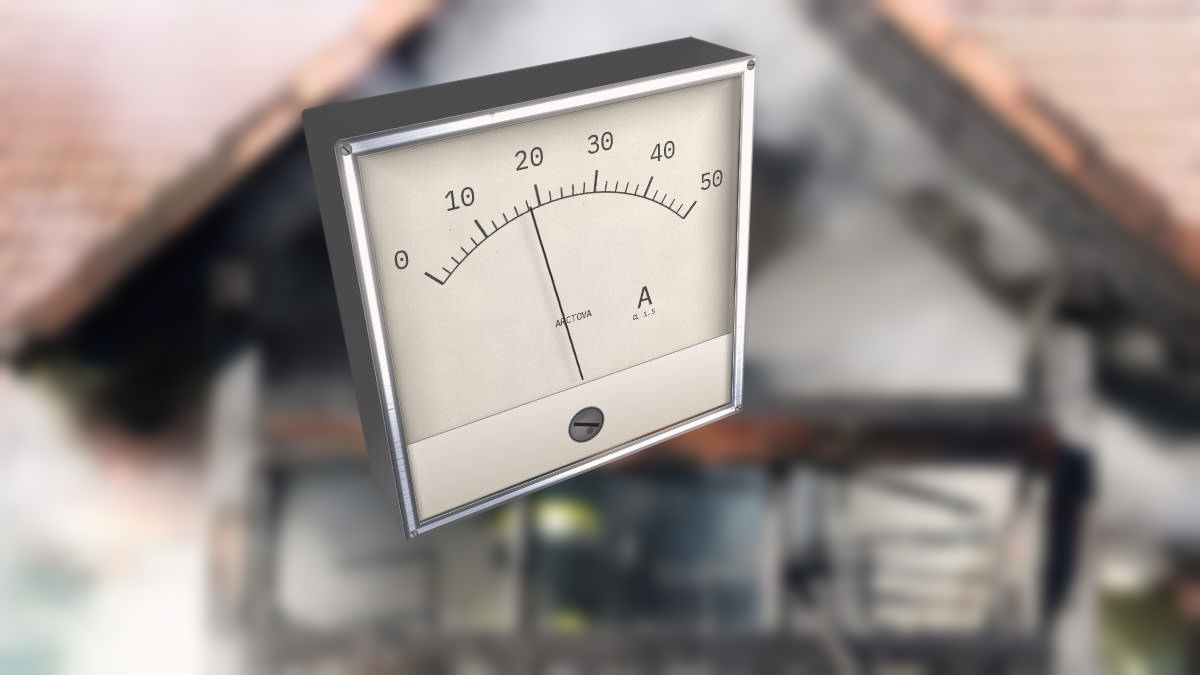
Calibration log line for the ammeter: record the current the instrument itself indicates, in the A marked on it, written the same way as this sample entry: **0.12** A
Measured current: **18** A
